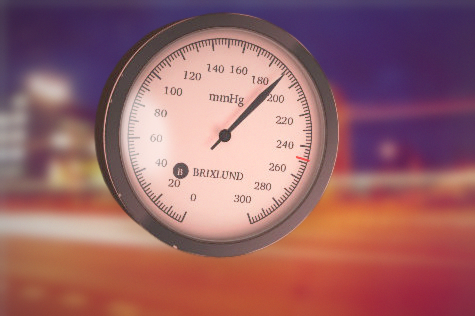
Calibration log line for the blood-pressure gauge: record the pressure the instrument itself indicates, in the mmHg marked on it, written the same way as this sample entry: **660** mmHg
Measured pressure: **190** mmHg
